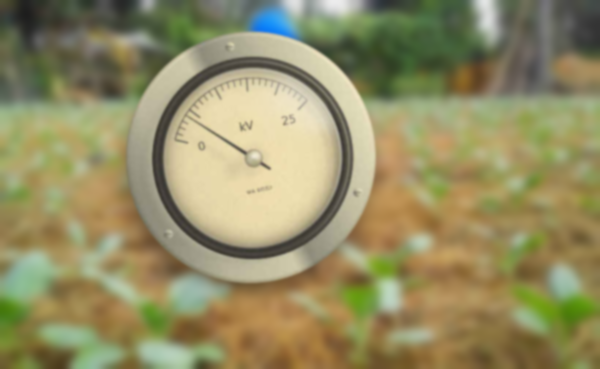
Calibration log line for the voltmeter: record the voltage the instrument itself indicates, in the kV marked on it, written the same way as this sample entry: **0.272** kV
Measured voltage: **4** kV
